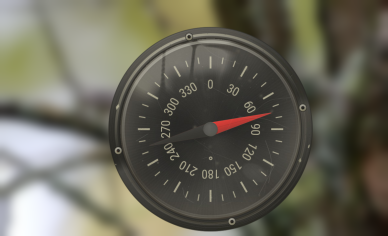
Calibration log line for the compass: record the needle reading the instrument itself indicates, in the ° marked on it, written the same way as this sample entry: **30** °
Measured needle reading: **75** °
